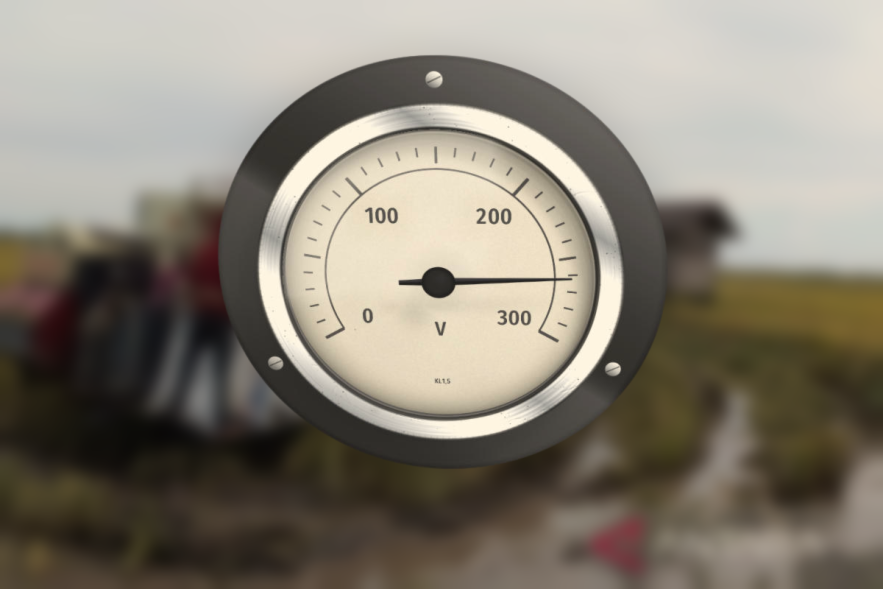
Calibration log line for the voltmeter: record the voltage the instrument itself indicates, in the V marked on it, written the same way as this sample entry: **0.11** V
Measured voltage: **260** V
